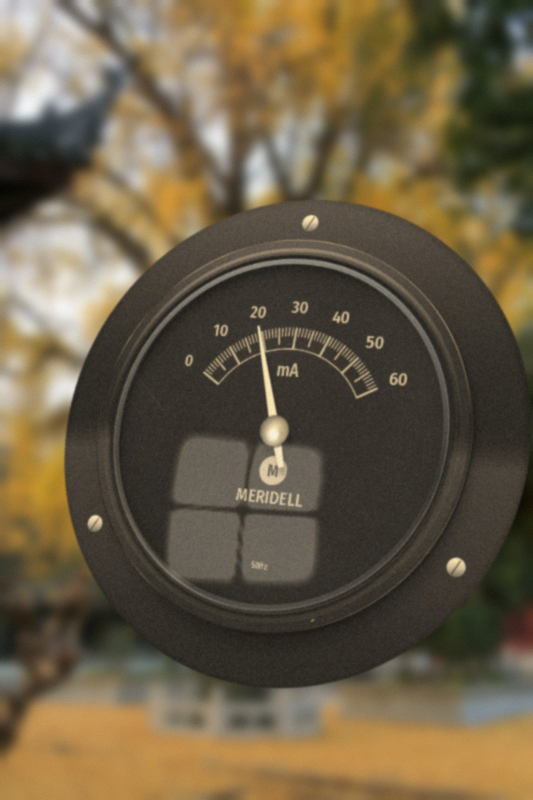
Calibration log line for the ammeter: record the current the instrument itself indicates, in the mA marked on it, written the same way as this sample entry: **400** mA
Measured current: **20** mA
